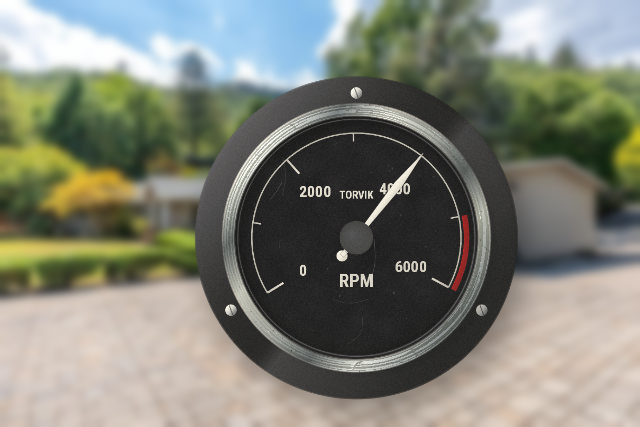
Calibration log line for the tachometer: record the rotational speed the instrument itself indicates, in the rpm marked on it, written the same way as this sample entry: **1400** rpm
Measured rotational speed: **4000** rpm
